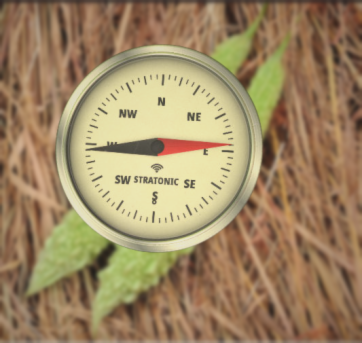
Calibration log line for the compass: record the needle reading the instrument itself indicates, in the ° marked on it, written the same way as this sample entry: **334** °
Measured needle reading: **85** °
